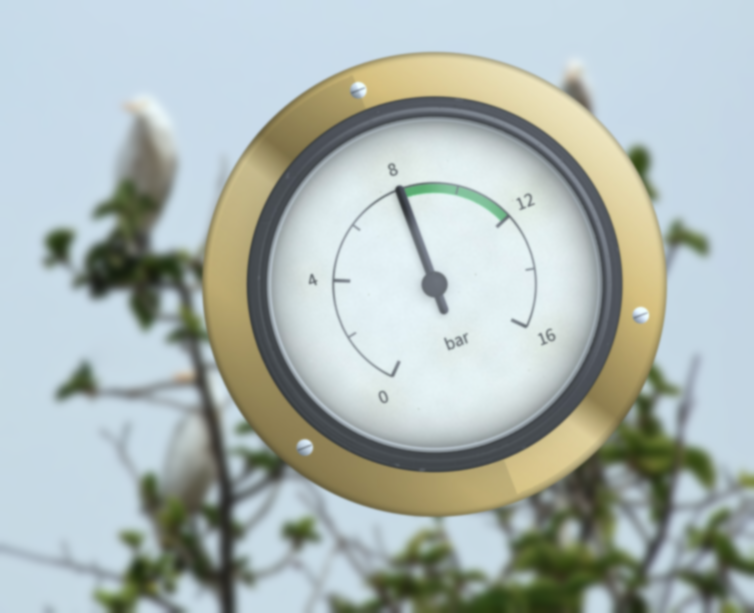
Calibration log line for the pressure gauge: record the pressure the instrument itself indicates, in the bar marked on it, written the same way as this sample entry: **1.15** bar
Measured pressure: **8** bar
